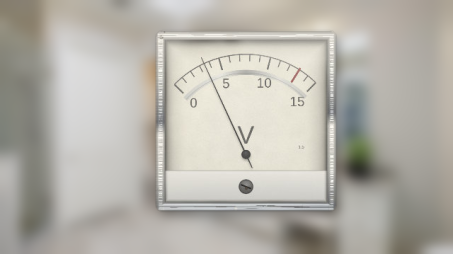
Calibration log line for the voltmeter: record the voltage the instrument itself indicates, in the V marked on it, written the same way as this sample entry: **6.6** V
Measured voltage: **3.5** V
